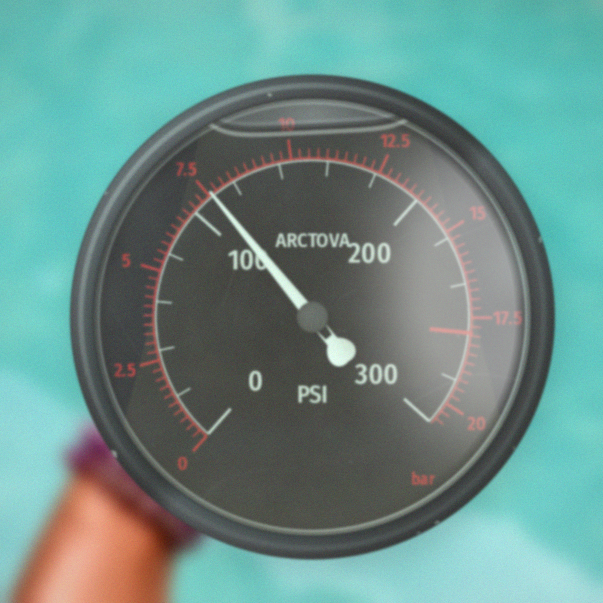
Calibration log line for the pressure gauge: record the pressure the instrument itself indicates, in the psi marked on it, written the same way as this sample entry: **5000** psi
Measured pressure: **110** psi
